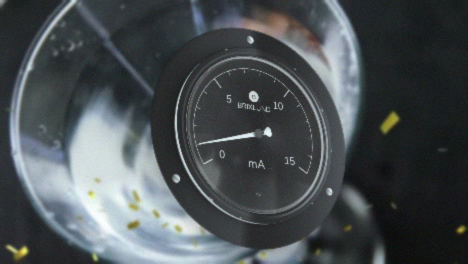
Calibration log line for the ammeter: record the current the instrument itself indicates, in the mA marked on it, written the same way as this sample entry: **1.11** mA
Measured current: **1** mA
